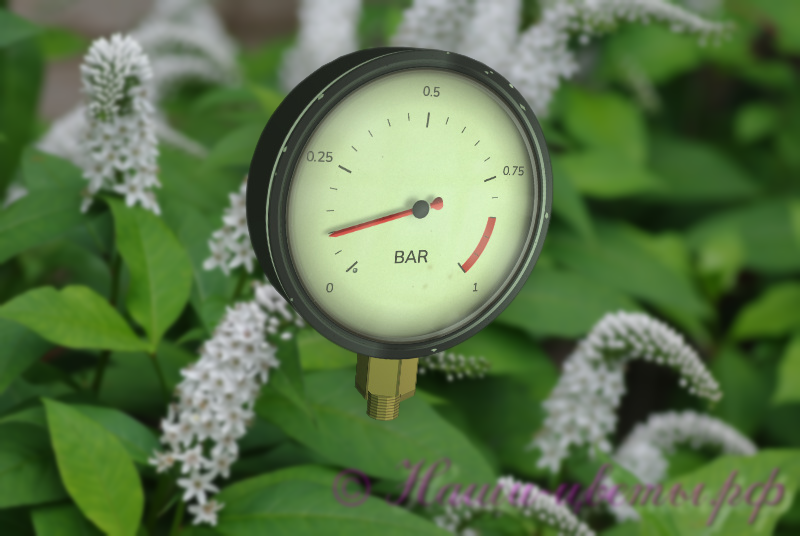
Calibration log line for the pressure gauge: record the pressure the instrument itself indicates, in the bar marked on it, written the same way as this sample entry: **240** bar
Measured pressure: **0.1** bar
